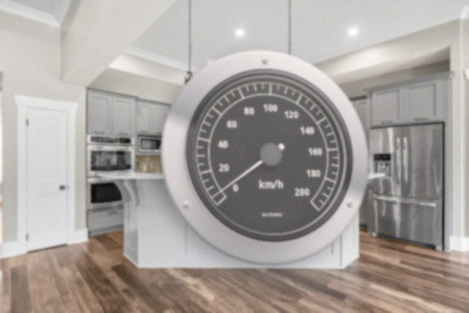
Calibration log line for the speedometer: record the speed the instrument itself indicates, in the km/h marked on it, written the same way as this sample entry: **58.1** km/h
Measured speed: **5** km/h
